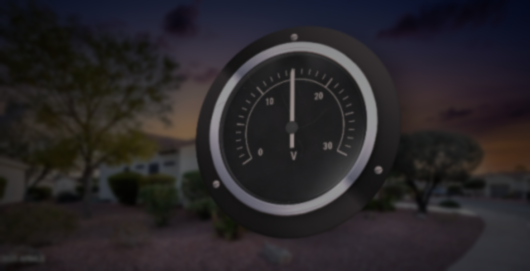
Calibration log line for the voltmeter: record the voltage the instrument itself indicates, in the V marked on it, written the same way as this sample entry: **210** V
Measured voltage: **15** V
